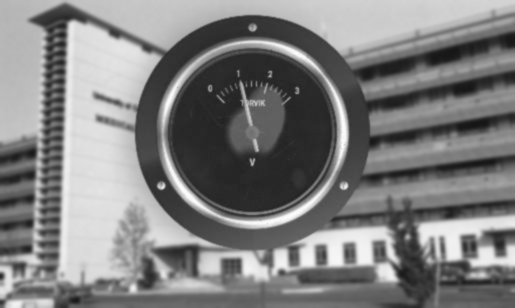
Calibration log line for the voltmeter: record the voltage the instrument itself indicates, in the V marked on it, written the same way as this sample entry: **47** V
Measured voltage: **1** V
